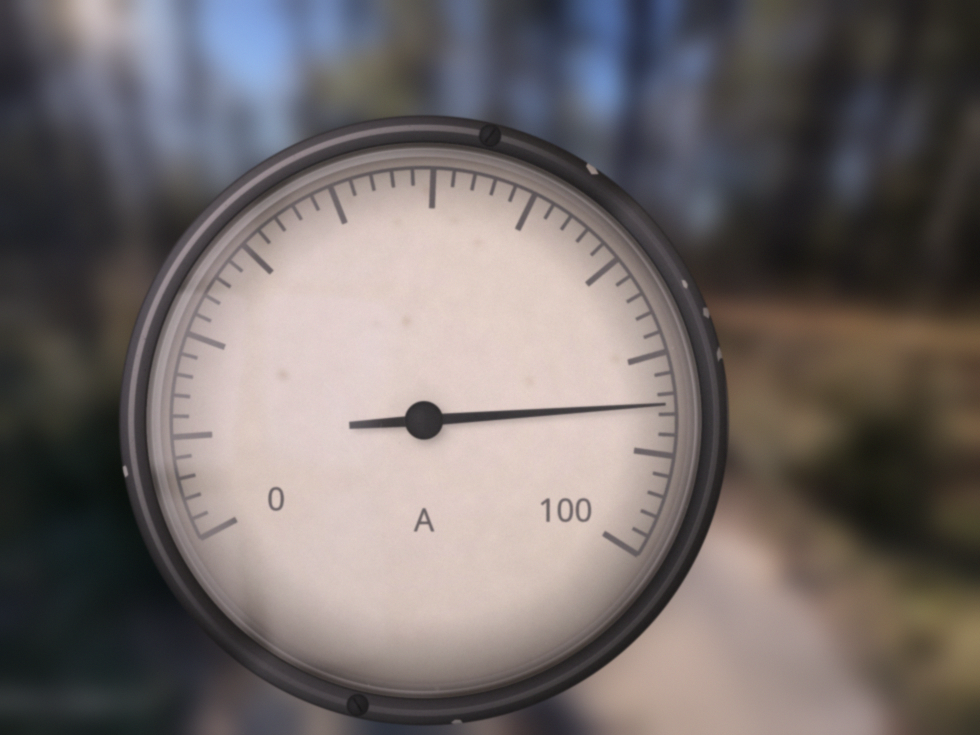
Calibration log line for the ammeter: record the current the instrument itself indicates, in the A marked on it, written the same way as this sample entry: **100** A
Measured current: **85** A
